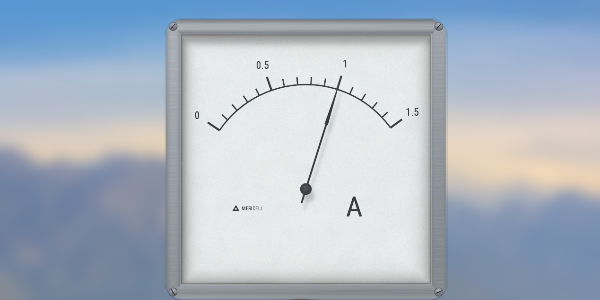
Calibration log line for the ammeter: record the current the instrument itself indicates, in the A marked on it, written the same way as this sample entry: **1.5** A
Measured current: **1** A
